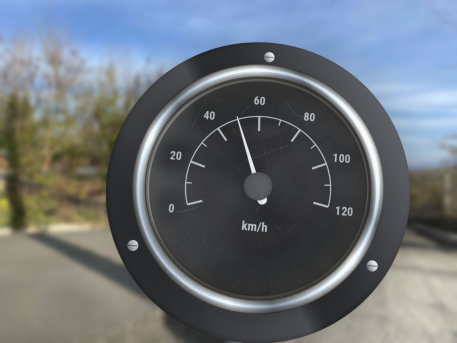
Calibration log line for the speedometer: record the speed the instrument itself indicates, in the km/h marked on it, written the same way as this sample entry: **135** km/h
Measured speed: **50** km/h
